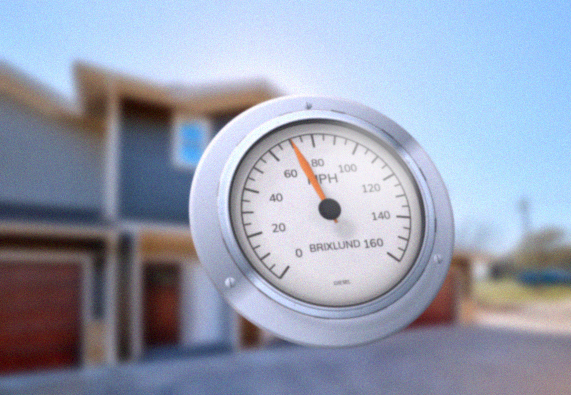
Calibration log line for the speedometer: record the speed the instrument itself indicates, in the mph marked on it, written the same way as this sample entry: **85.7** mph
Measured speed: **70** mph
